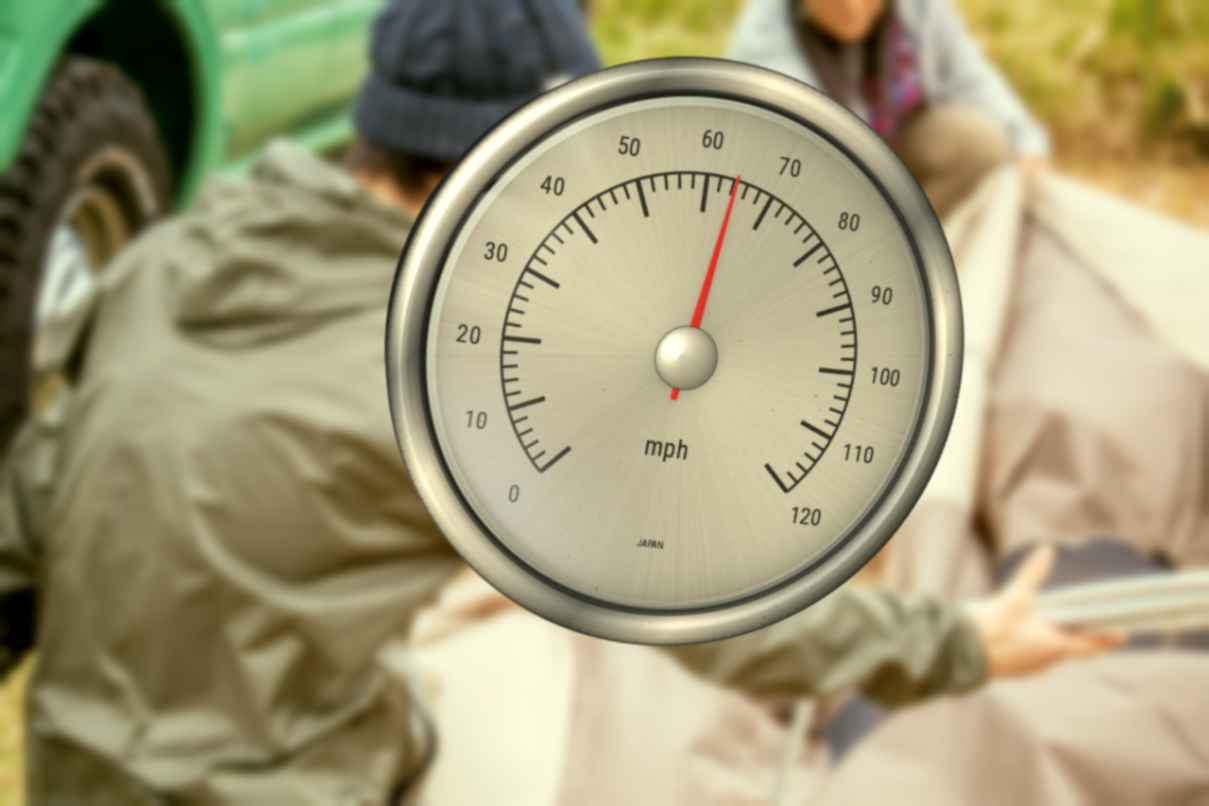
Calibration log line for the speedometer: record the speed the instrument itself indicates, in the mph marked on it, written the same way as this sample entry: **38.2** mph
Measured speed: **64** mph
